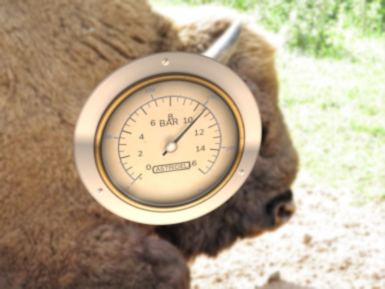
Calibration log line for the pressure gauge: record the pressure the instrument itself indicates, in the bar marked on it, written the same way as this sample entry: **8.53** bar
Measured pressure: **10.5** bar
